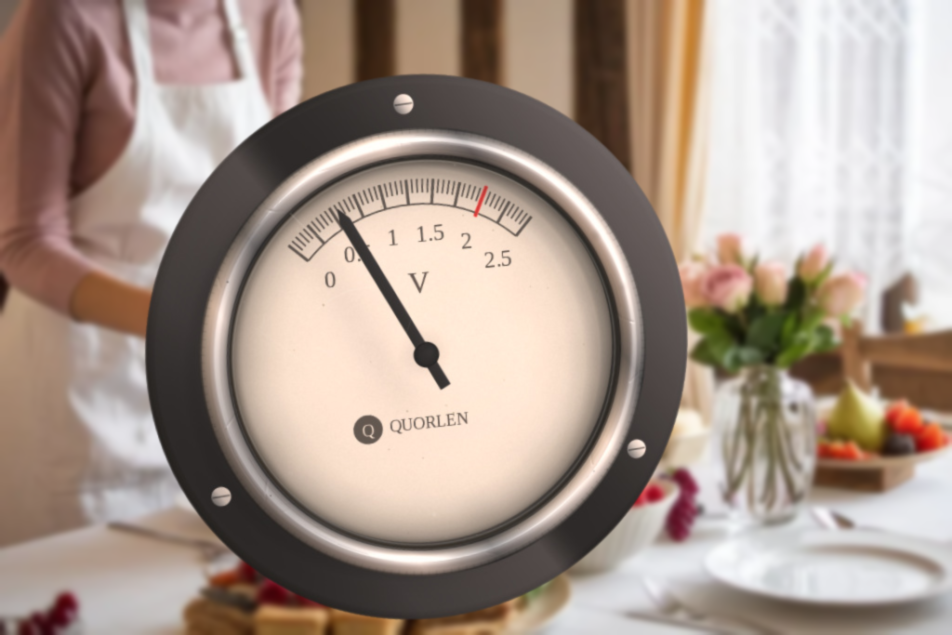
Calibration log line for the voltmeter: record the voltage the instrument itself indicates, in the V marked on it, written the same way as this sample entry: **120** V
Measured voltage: **0.55** V
